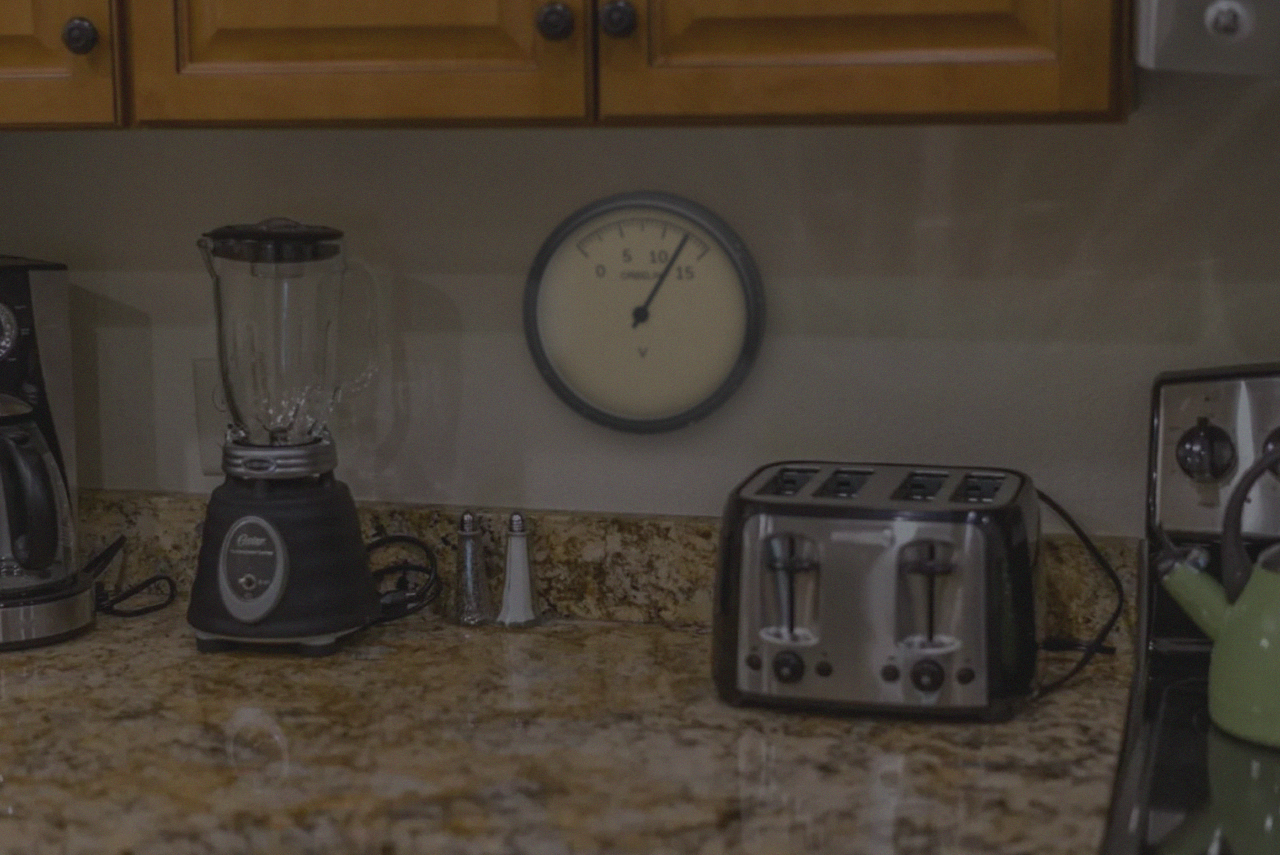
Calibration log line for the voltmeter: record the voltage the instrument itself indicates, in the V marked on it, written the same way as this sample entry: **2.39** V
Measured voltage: **12.5** V
